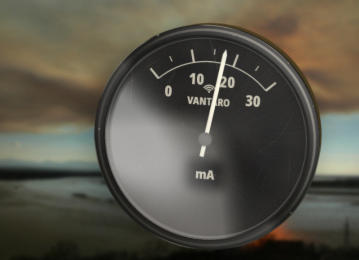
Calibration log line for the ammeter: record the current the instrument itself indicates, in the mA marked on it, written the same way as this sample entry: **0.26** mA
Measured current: **17.5** mA
